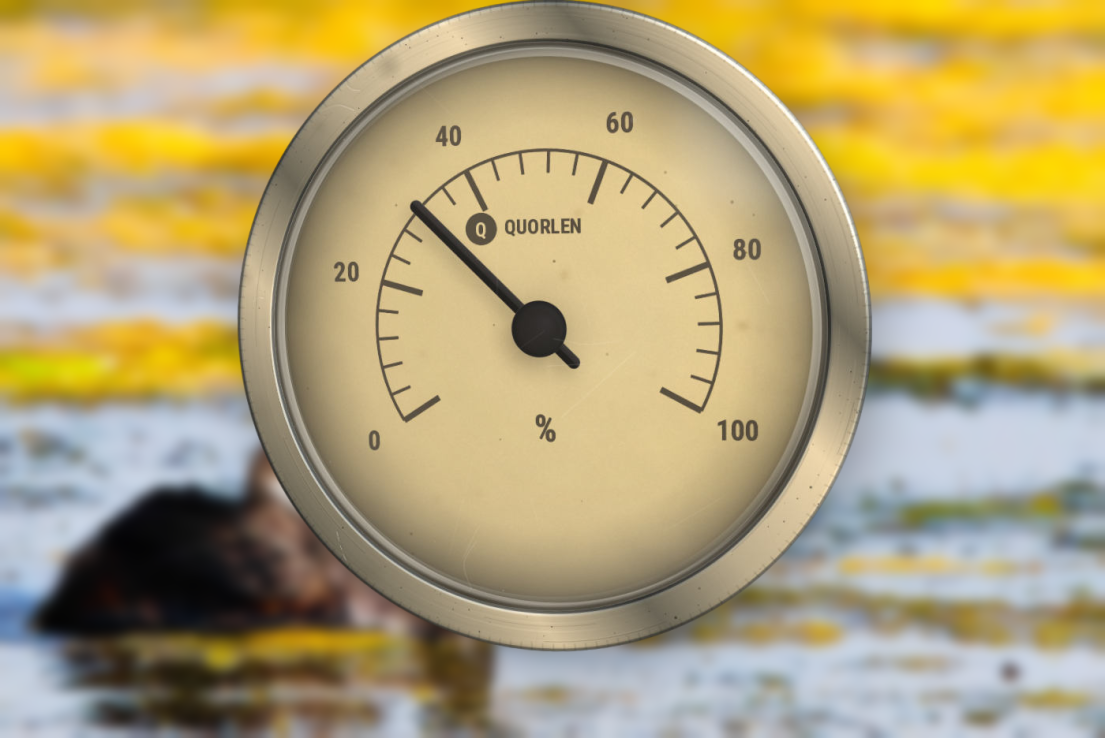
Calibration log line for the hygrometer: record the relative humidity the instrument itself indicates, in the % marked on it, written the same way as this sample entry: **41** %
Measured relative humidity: **32** %
